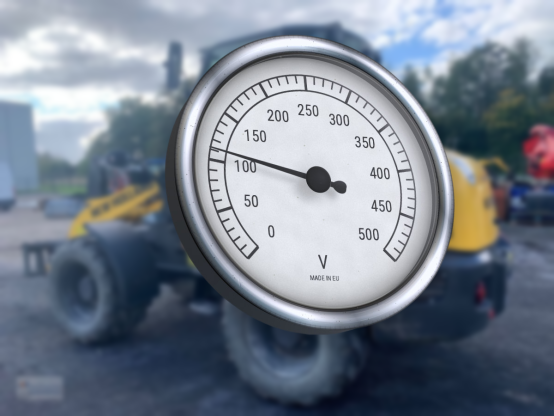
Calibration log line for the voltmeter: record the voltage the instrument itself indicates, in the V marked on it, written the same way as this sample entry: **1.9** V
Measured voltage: **110** V
